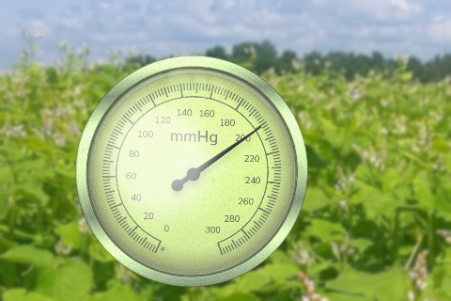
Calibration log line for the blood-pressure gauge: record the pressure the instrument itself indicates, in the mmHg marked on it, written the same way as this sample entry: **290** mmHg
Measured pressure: **200** mmHg
